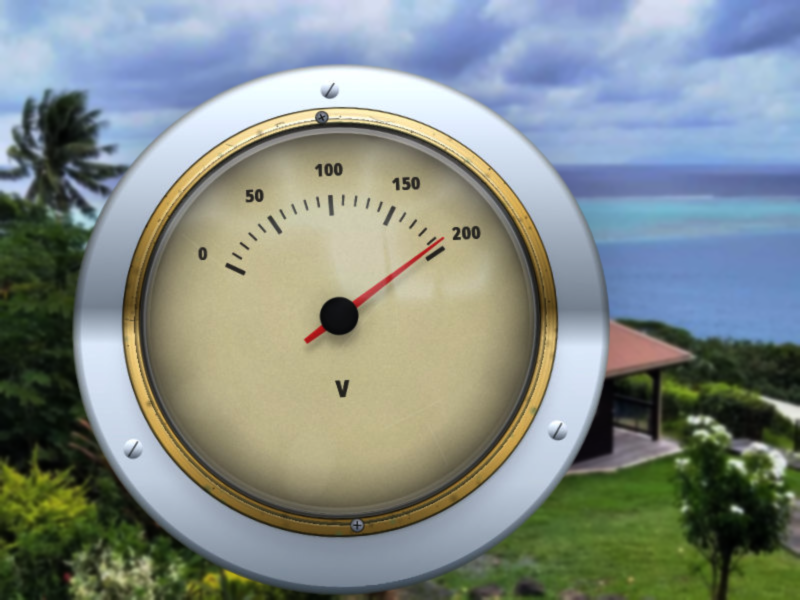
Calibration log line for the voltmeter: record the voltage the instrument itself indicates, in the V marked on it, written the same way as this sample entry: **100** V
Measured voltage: **195** V
